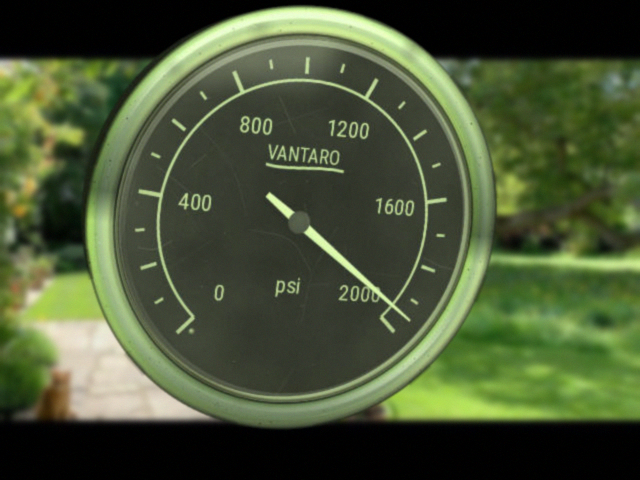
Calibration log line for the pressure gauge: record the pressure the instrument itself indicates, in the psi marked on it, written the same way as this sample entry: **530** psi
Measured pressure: **1950** psi
